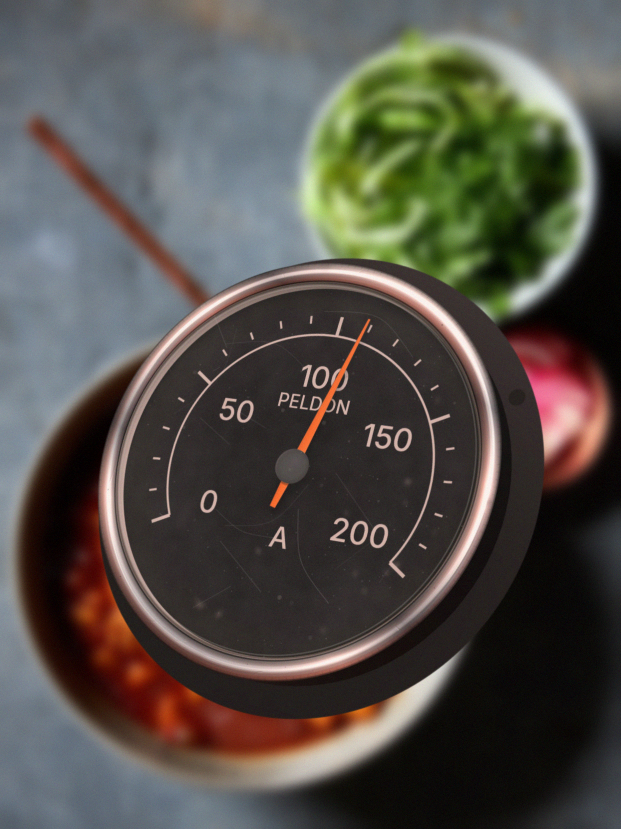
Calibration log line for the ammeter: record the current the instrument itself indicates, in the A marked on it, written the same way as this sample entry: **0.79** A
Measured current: **110** A
